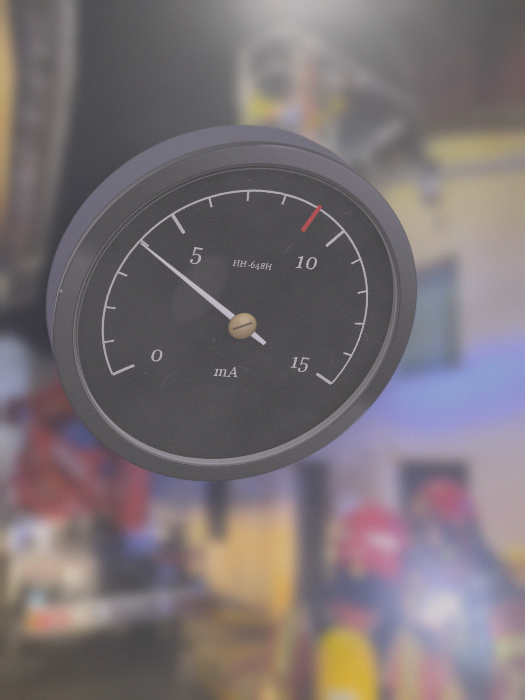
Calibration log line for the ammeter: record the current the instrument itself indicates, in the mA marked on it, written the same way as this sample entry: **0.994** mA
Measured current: **4** mA
